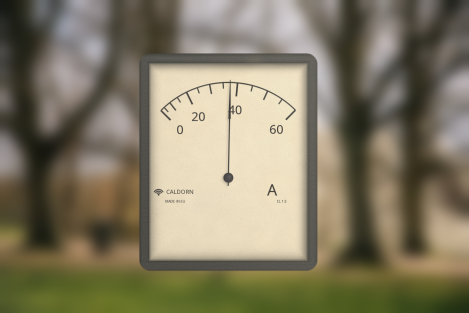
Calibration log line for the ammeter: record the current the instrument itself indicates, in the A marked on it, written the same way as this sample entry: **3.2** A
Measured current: **37.5** A
